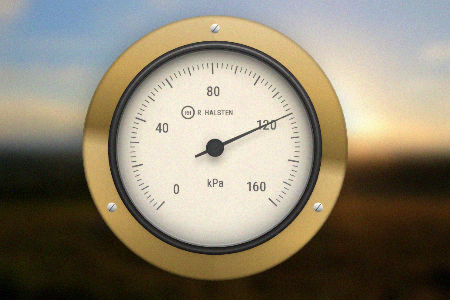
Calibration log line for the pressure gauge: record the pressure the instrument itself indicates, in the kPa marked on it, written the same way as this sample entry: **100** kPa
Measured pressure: **120** kPa
